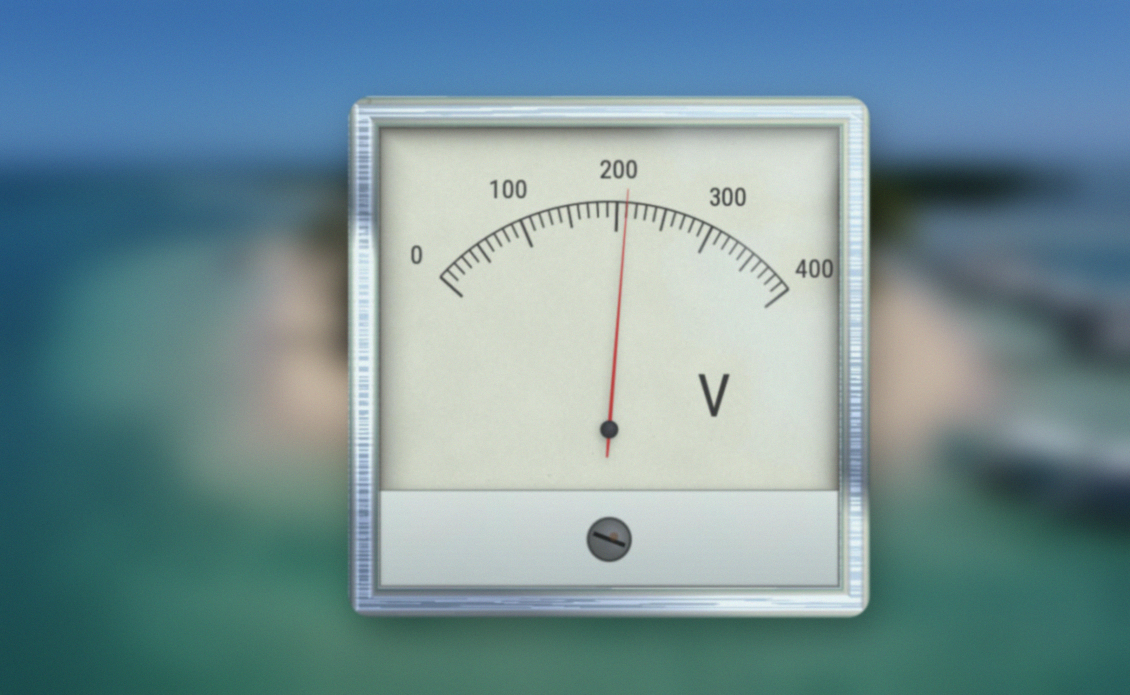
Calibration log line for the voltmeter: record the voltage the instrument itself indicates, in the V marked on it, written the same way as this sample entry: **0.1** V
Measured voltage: **210** V
